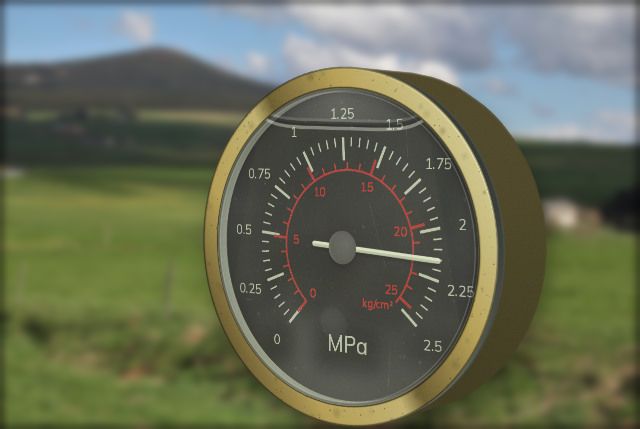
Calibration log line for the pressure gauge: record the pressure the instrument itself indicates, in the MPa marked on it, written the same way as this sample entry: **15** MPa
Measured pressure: **2.15** MPa
